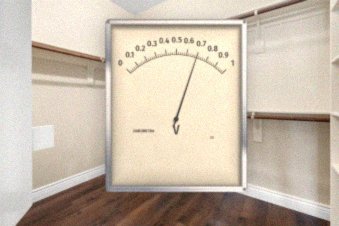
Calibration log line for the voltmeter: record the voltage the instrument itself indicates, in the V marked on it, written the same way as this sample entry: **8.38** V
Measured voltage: **0.7** V
